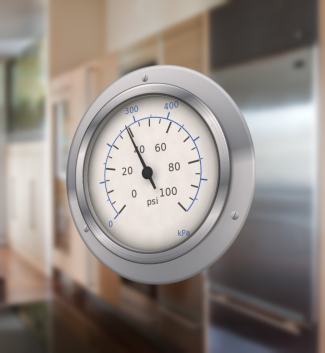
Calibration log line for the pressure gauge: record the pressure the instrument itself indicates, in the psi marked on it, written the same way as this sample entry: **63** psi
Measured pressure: **40** psi
